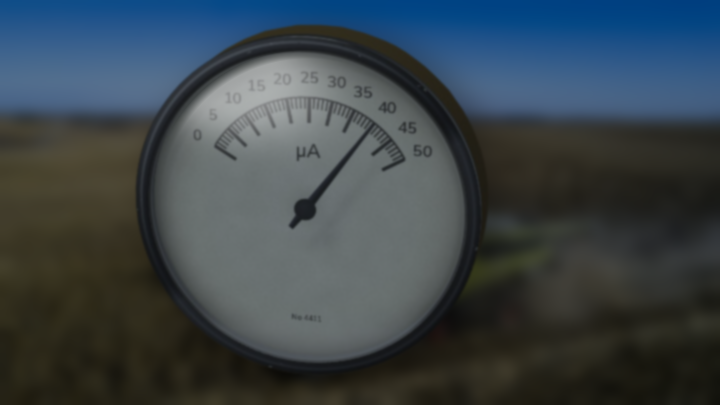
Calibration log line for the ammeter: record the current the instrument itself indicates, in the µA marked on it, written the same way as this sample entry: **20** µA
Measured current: **40** µA
